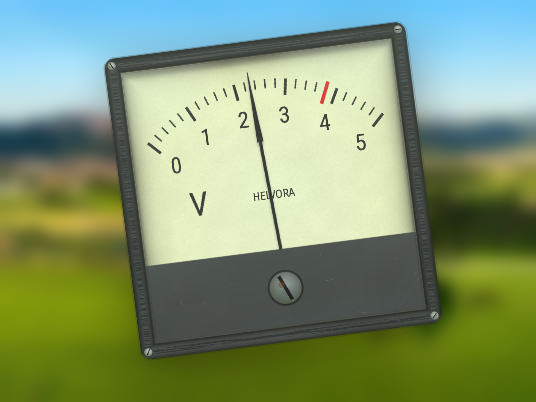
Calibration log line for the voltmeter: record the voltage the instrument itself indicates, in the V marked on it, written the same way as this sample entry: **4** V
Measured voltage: **2.3** V
